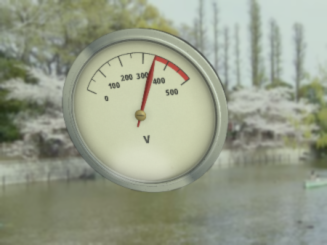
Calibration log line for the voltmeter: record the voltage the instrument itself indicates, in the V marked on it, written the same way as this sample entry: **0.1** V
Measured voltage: **350** V
